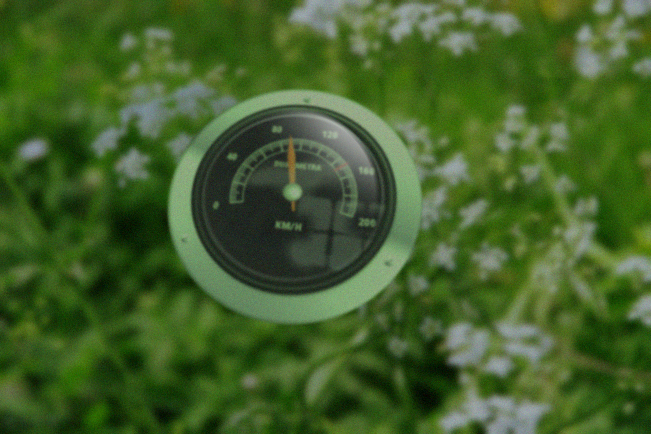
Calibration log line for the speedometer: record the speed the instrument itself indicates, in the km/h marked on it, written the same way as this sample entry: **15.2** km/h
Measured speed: **90** km/h
